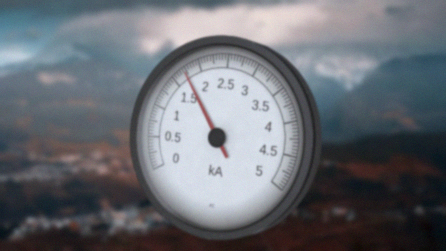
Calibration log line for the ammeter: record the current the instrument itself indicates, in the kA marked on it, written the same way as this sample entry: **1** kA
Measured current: **1.75** kA
